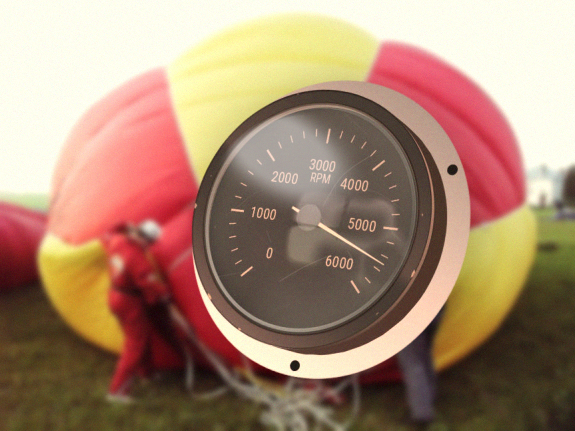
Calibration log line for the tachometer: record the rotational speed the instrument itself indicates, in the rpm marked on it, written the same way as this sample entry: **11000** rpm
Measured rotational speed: **5500** rpm
